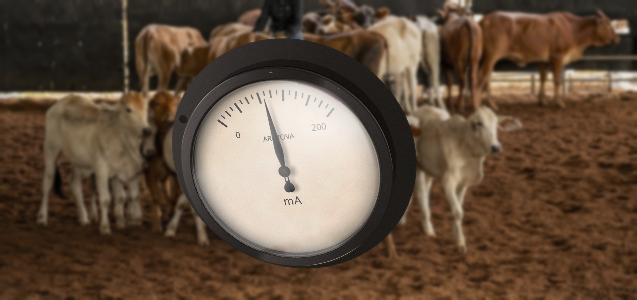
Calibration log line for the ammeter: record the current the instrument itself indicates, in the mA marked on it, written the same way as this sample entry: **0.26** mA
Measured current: **90** mA
